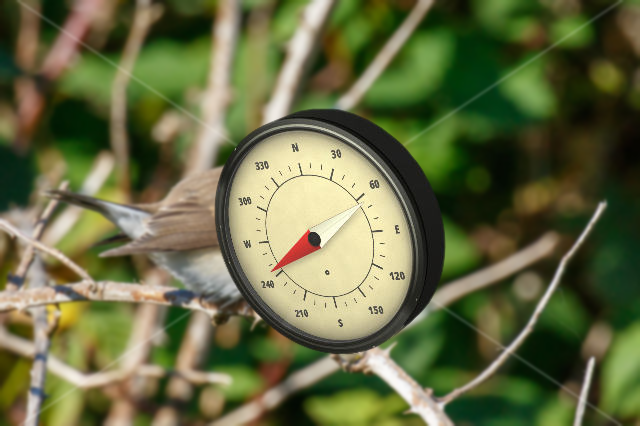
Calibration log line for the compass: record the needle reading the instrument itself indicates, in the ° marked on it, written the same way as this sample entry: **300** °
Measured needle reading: **245** °
